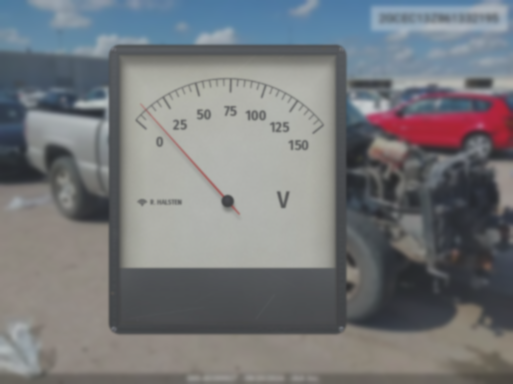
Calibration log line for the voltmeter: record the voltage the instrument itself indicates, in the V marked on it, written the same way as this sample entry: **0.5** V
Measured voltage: **10** V
